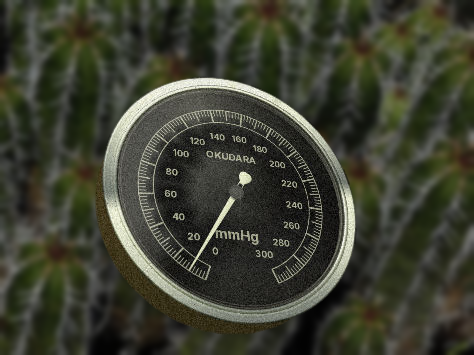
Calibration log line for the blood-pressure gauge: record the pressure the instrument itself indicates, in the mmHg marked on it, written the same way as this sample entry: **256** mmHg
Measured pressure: **10** mmHg
